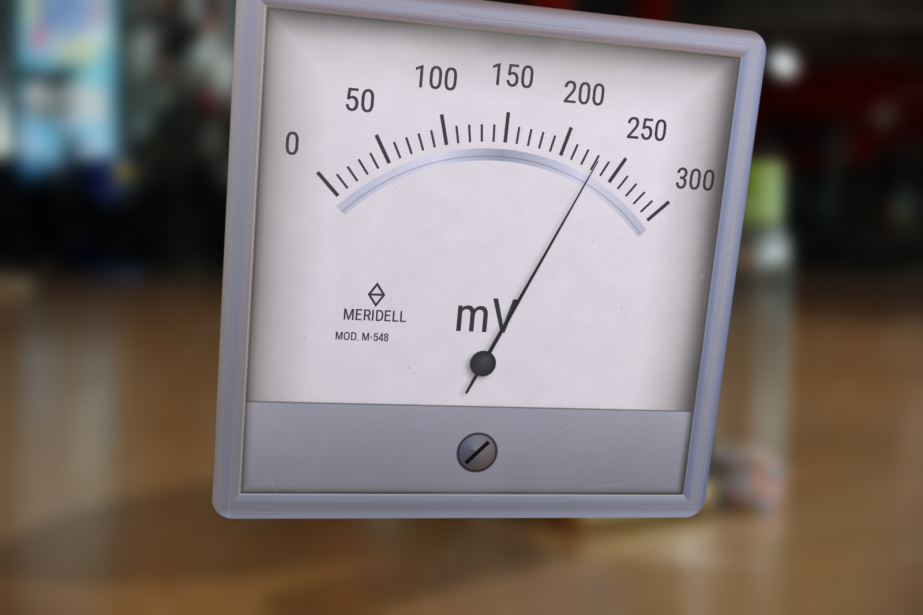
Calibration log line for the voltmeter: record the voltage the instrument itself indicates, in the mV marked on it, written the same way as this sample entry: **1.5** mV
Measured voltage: **230** mV
